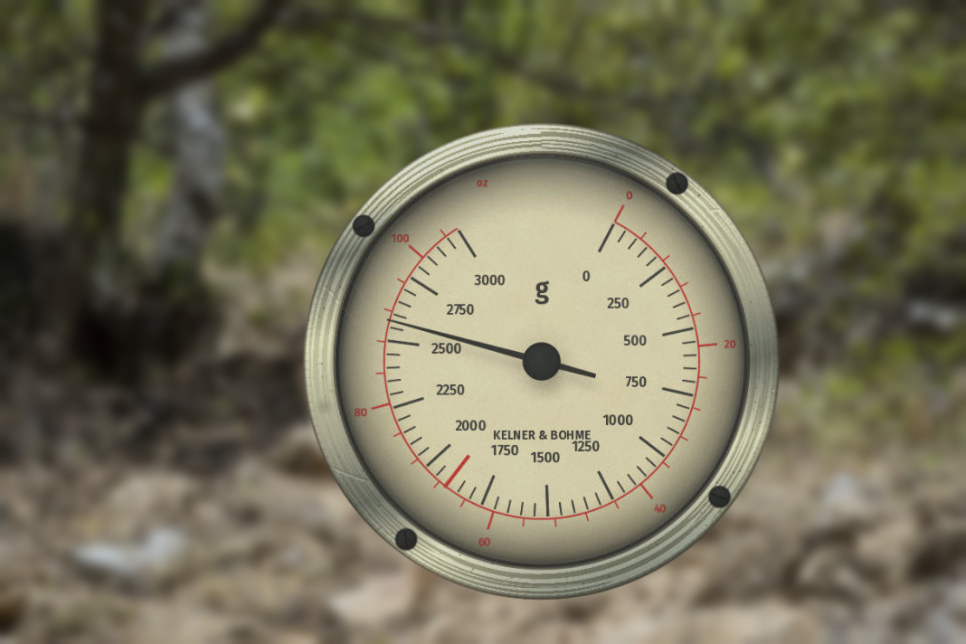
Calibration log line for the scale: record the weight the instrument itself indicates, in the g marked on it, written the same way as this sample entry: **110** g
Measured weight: **2575** g
